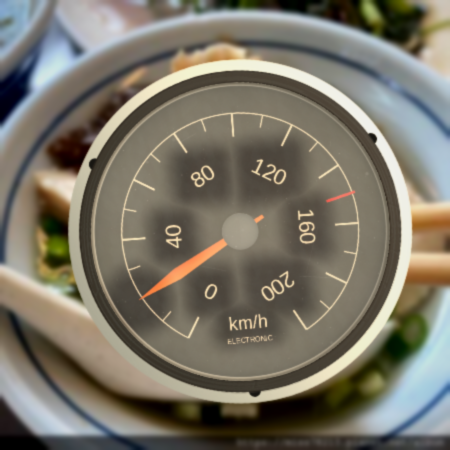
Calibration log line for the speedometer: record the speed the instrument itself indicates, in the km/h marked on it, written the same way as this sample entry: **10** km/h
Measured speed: **20** km/h
